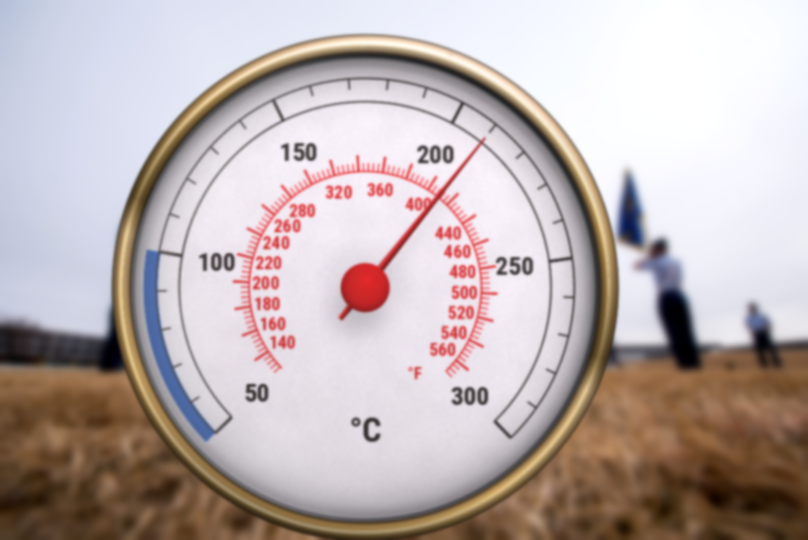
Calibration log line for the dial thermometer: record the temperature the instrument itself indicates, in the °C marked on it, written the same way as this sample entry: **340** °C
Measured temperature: **210** °C
